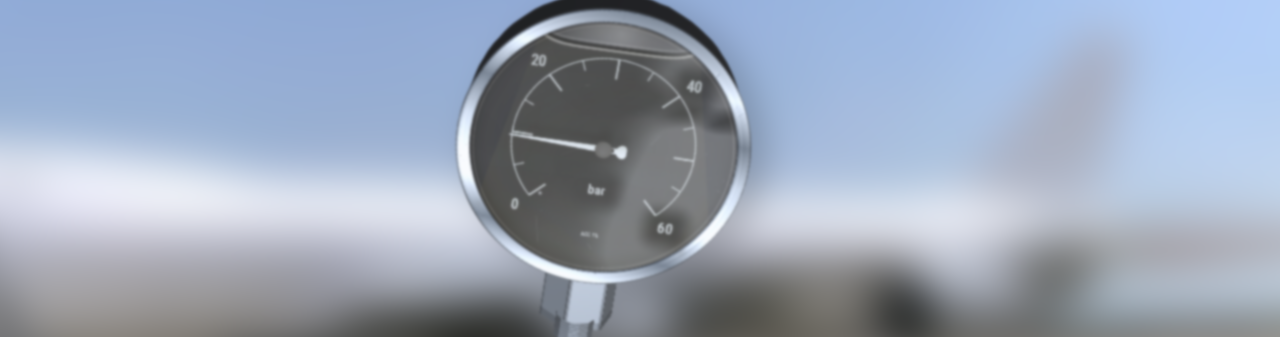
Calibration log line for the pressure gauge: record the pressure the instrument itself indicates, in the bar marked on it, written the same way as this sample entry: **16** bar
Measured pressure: **10** bar
